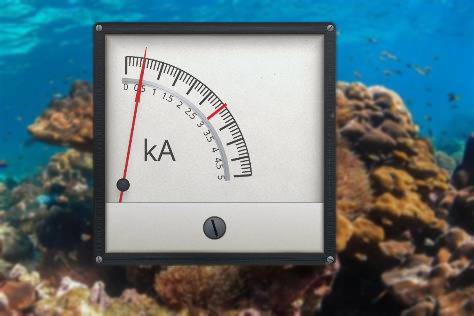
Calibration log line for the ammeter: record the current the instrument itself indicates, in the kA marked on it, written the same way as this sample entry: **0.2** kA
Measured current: **0.5** kA
